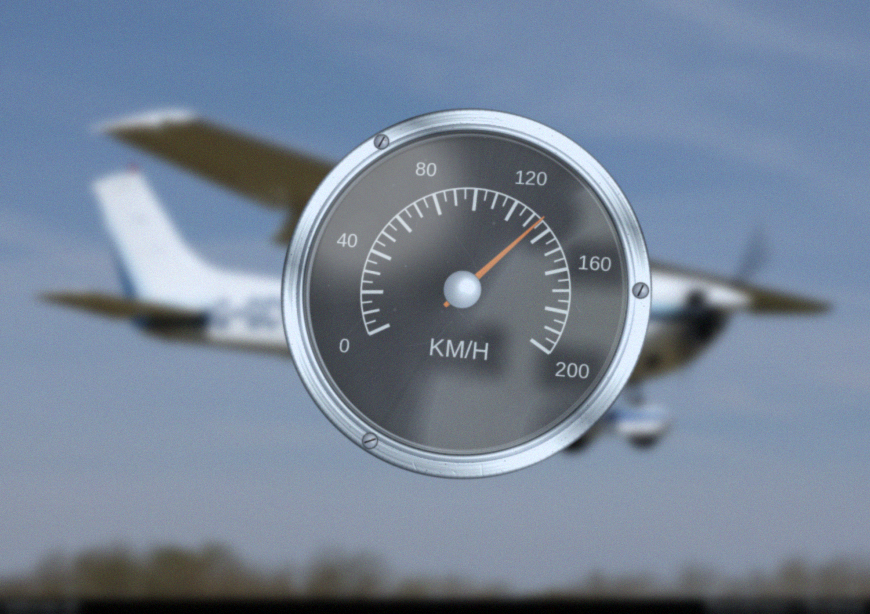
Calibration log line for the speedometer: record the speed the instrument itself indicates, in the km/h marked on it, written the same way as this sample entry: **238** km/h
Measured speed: **135** km/h
